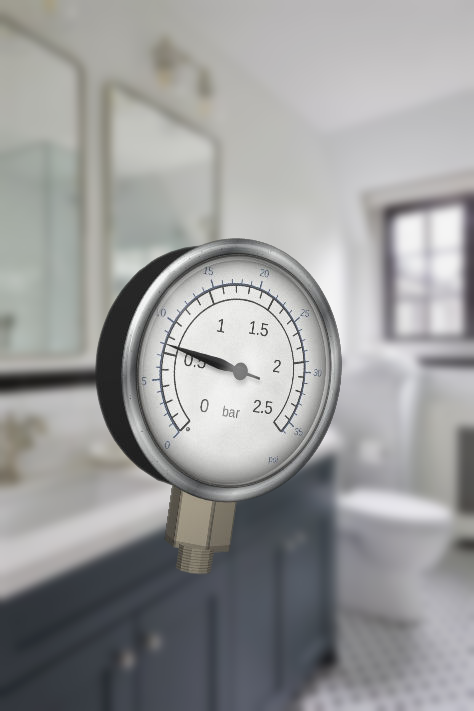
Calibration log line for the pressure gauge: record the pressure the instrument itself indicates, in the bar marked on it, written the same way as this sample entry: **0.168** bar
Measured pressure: **0.55** bar
